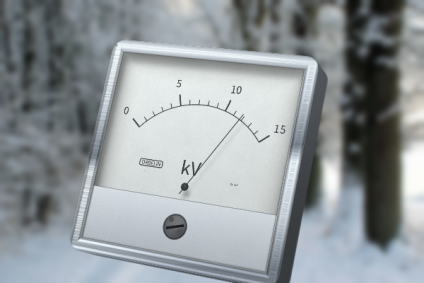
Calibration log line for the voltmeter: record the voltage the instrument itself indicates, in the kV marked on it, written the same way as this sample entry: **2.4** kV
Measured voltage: **12** kV
